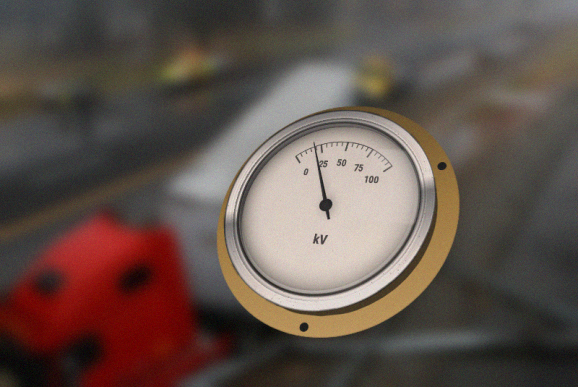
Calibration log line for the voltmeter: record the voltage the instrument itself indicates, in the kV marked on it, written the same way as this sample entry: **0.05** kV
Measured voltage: **20** kV
